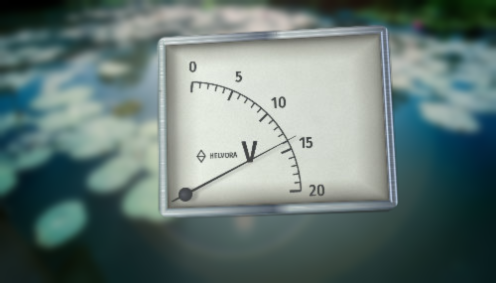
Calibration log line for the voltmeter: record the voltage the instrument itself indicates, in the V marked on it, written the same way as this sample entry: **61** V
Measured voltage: **14** V
